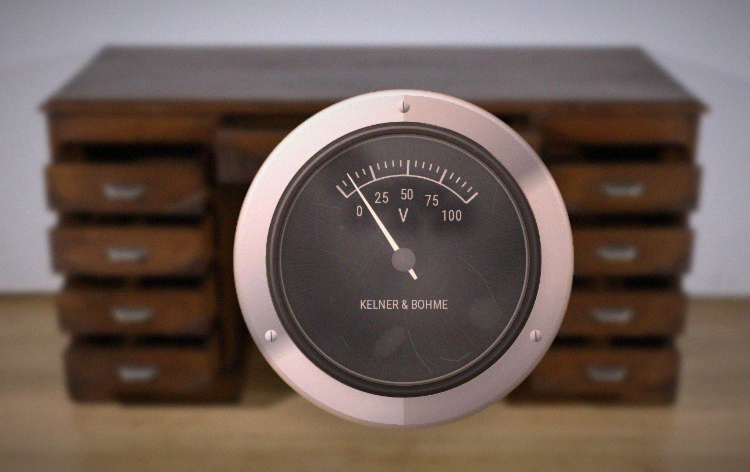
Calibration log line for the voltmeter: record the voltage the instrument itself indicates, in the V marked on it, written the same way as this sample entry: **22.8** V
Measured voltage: **10** V
